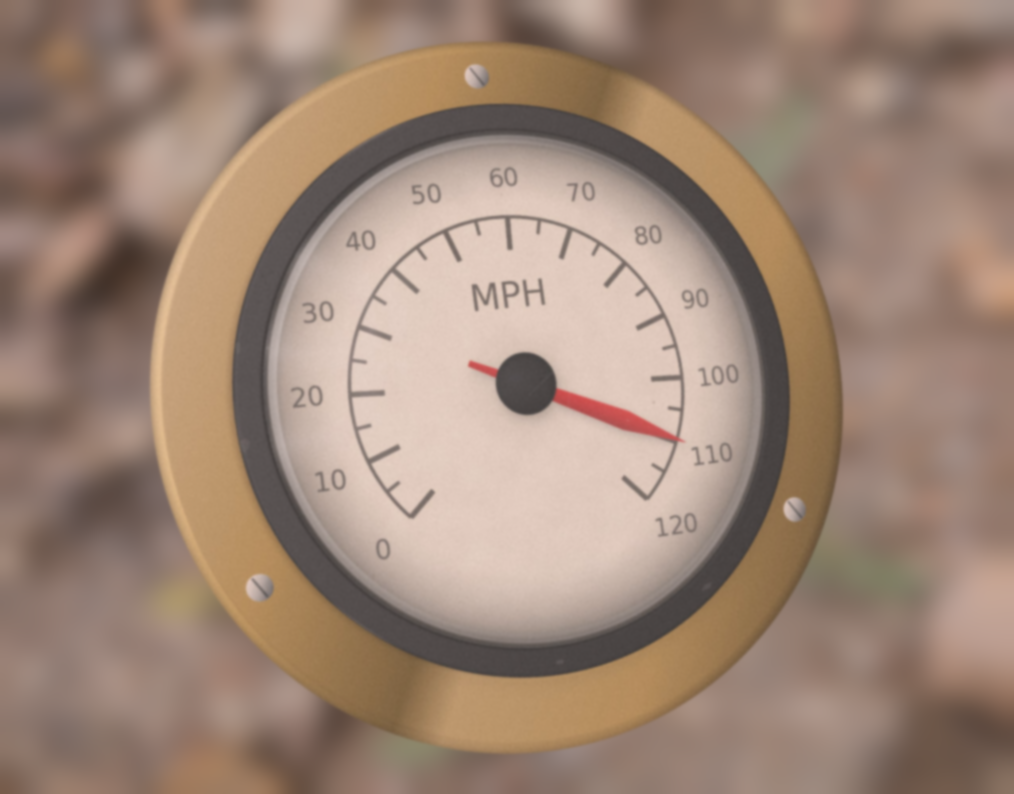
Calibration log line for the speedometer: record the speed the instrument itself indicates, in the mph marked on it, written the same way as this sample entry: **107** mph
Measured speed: **110** mph
